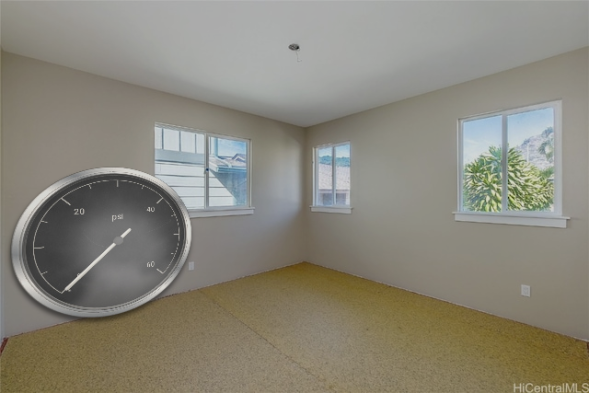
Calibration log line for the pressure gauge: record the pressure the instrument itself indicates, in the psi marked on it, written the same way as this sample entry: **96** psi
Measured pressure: **0** psi
